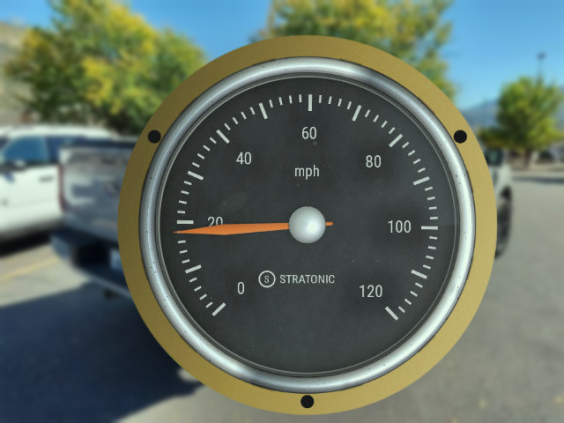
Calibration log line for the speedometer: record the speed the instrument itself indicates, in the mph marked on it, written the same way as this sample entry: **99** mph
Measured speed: **18** mph
